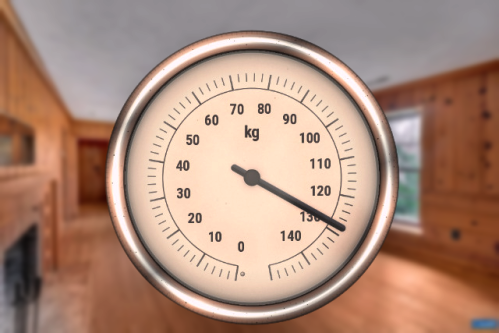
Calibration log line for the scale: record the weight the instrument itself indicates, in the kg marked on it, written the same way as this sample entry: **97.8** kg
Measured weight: **128** kg
